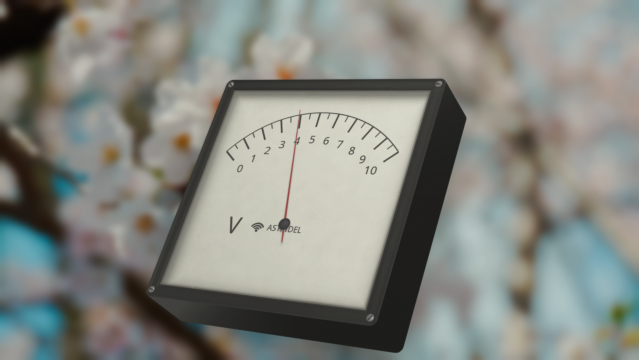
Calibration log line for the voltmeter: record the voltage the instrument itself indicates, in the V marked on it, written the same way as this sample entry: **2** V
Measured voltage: **4** V
